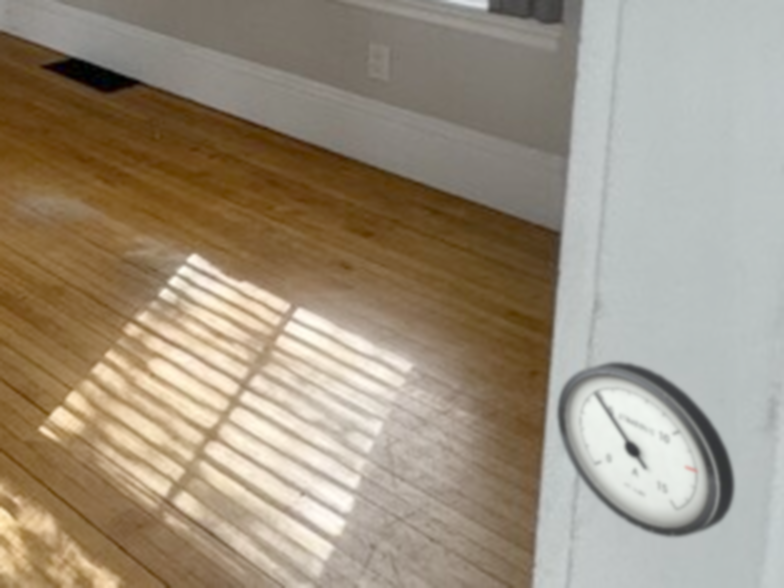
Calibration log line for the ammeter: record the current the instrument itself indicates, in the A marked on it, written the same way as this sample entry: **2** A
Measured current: **5** A
